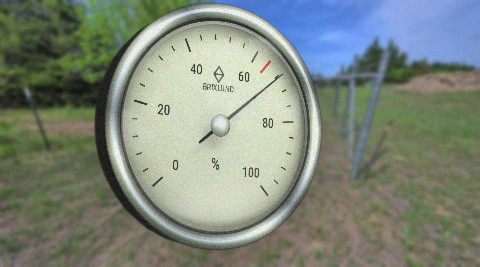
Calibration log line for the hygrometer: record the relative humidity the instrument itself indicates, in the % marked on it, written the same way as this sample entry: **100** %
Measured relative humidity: **68** %
